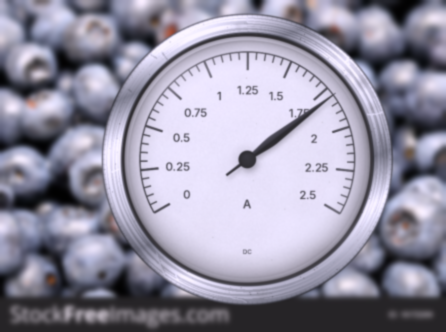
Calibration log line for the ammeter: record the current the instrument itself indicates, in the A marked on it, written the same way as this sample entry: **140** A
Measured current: **1.8** A
